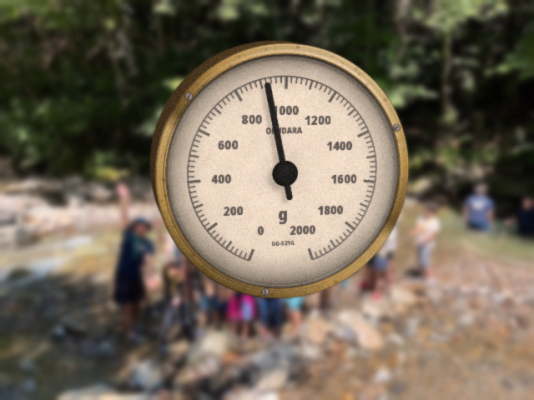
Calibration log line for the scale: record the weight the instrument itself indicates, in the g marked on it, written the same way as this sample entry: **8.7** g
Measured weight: **920** g
